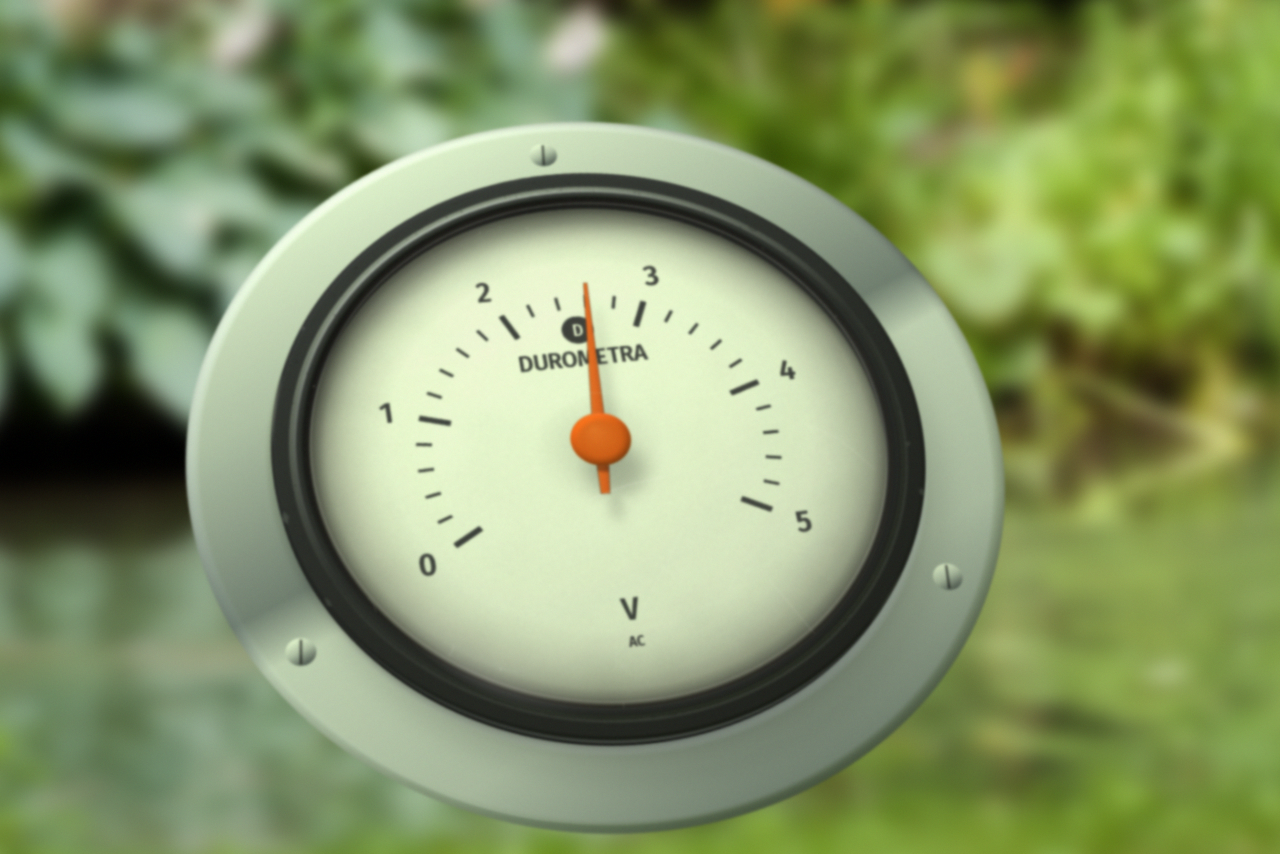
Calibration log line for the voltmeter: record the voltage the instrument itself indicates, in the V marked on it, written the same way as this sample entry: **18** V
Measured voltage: **2.6** V
